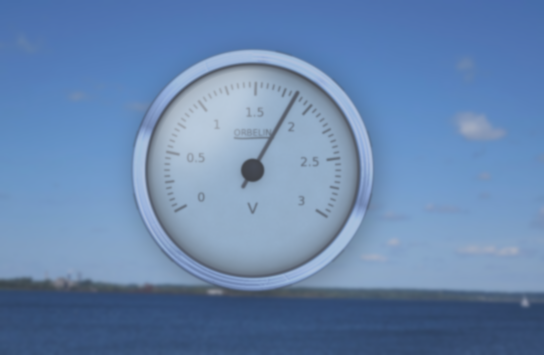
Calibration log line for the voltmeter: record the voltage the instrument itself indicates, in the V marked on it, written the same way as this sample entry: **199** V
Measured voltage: **1.85** V
